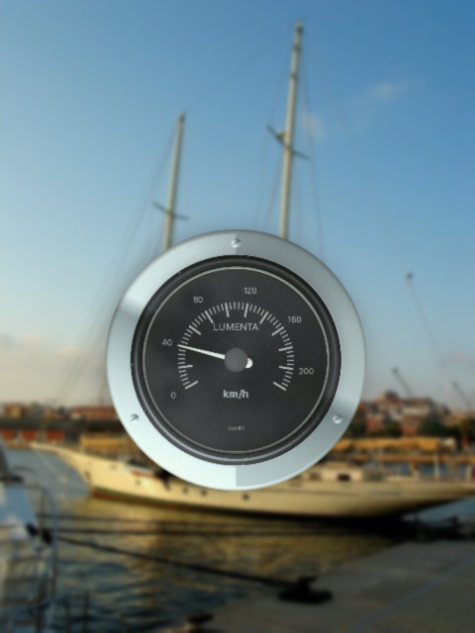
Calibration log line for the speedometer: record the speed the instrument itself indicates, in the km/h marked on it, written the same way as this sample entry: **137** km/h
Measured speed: **40** km/h
